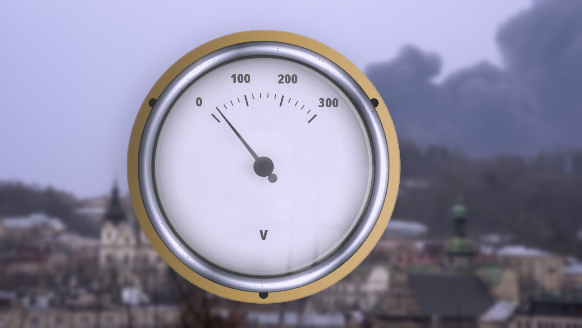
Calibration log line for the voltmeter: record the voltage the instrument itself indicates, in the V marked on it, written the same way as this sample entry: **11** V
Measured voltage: **20** V
